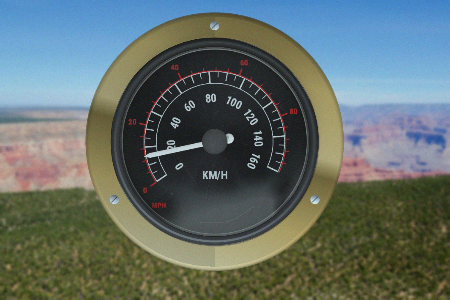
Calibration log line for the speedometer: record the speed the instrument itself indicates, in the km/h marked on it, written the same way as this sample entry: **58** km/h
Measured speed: **15** km/h
